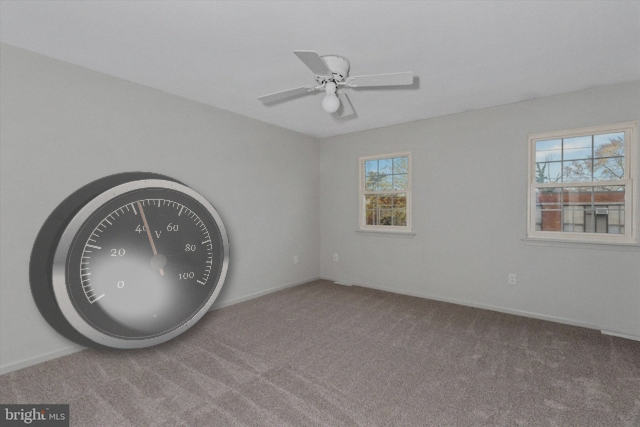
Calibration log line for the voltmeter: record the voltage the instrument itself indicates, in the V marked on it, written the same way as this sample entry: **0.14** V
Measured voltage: **42** V
